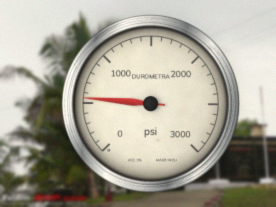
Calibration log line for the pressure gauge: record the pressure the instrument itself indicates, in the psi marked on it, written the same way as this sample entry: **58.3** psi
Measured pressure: **550** psi
